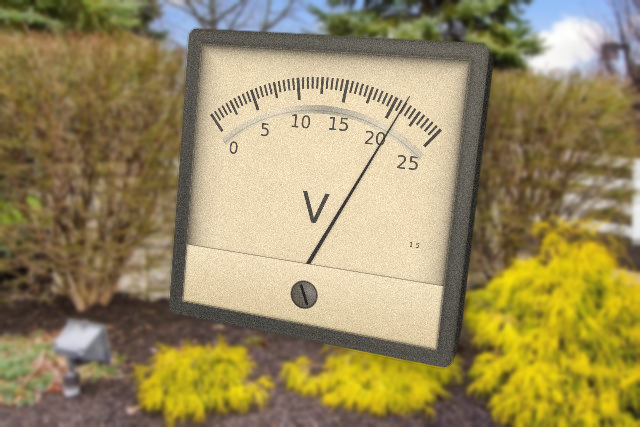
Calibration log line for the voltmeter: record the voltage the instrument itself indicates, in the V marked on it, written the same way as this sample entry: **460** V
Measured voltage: **21** V
